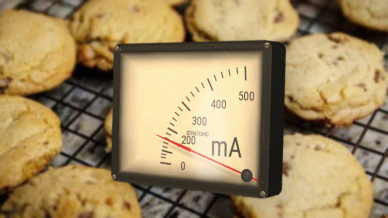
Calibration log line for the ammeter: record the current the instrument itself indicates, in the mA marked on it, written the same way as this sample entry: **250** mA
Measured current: **160** mA
